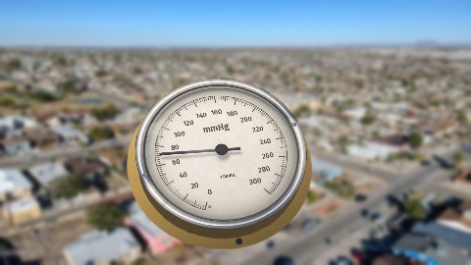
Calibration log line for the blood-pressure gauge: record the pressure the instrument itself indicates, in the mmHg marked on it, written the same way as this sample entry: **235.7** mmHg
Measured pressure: **70** mmHg
